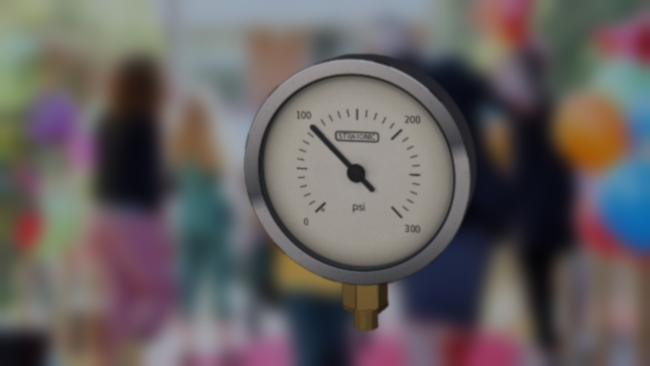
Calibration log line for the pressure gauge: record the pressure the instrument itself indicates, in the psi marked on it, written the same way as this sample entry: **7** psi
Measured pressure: **100** psi
